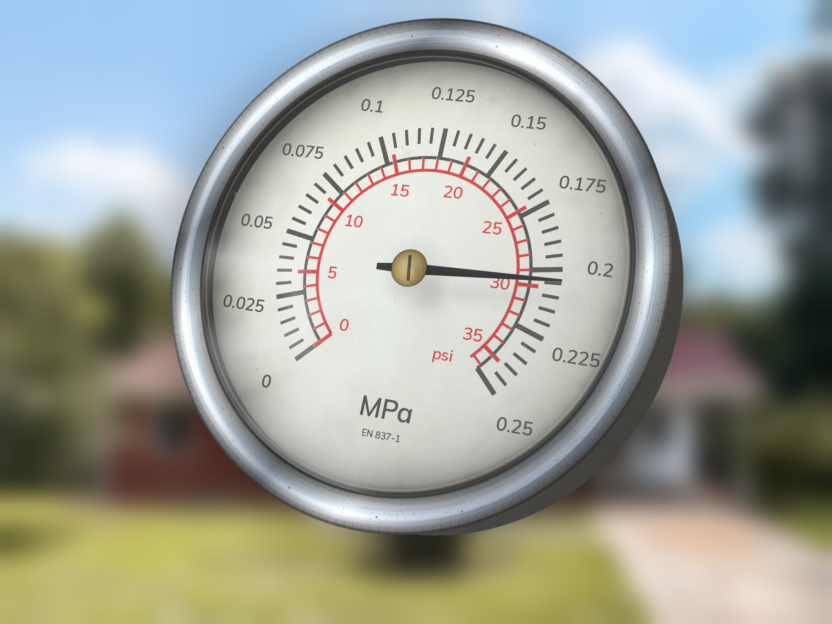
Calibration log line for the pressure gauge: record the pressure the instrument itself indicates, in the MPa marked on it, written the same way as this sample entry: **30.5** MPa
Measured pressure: **0.205** MPa
